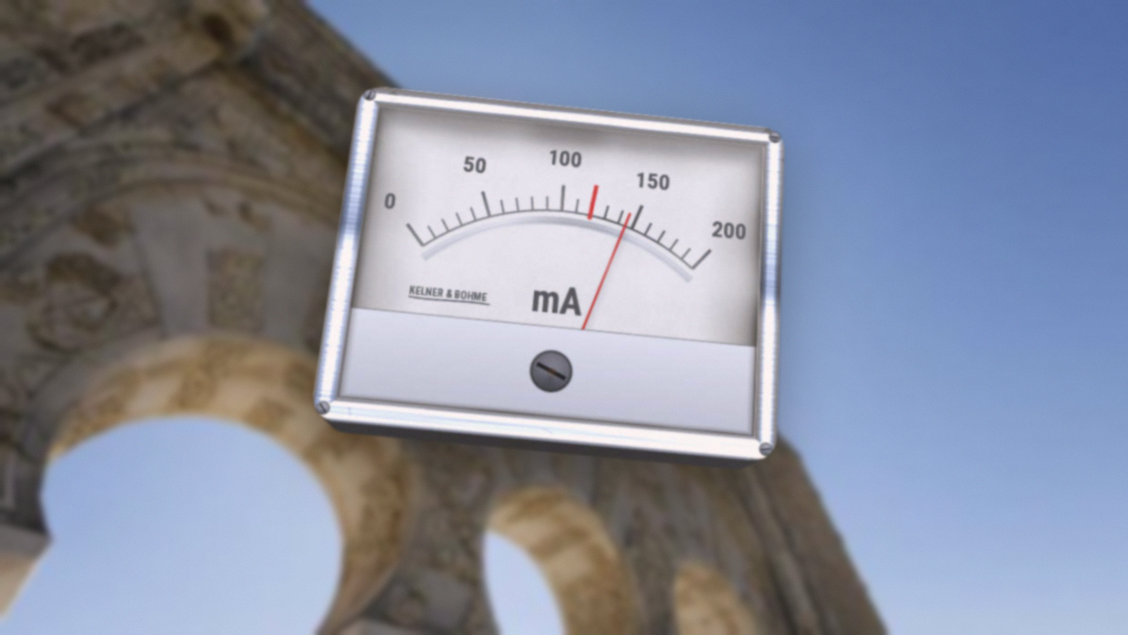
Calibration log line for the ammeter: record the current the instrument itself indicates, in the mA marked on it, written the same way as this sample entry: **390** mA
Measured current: **145** mA
